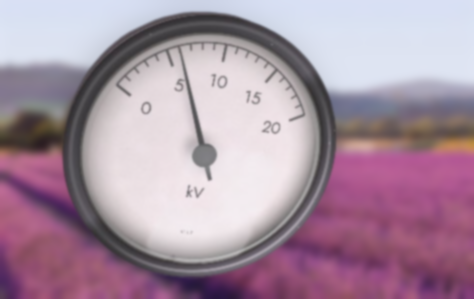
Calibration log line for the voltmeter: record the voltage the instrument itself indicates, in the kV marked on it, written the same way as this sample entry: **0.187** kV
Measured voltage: **6** kV
